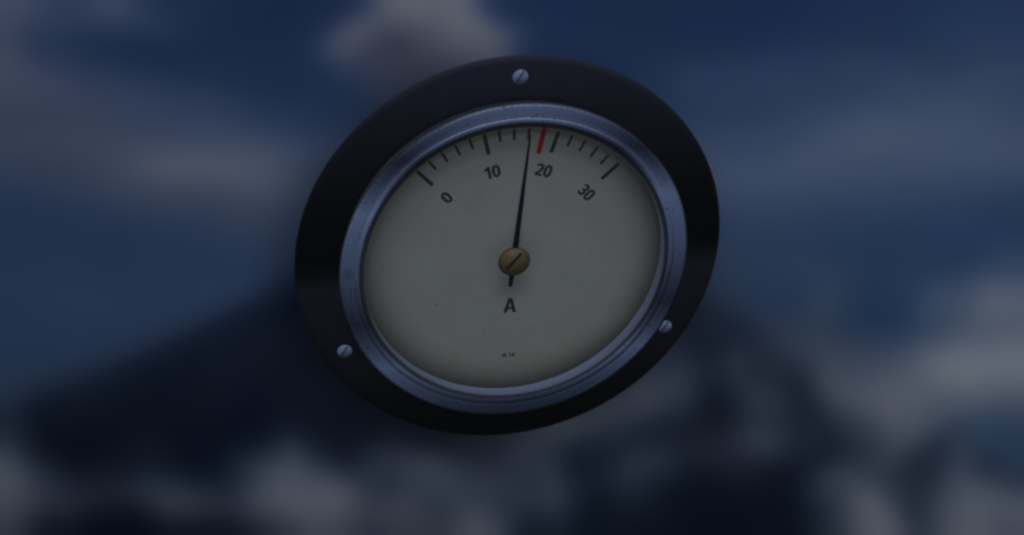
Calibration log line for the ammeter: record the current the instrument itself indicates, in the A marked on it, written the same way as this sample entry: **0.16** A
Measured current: **16** A
